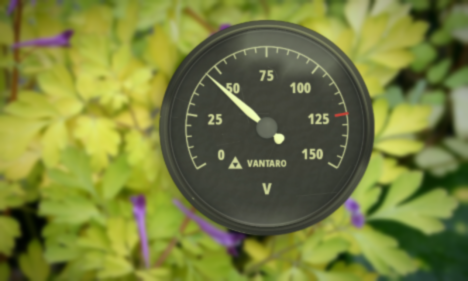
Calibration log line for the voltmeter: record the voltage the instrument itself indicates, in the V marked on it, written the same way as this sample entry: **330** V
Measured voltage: **45** V
